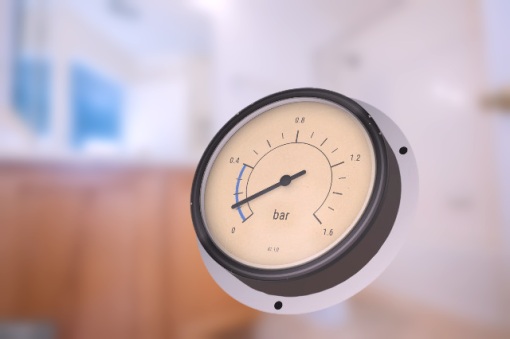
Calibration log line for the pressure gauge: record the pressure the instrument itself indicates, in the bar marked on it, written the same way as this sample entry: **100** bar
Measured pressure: **0.1** bar
